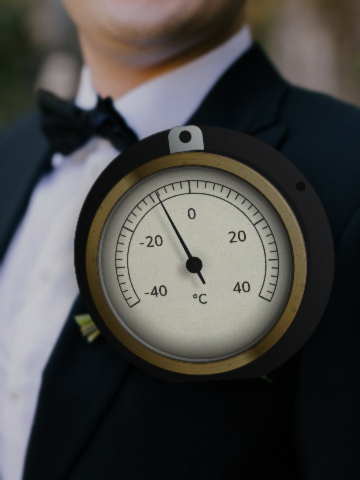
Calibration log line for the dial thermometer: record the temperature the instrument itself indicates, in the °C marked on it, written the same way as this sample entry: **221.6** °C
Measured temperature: **-8** °C
